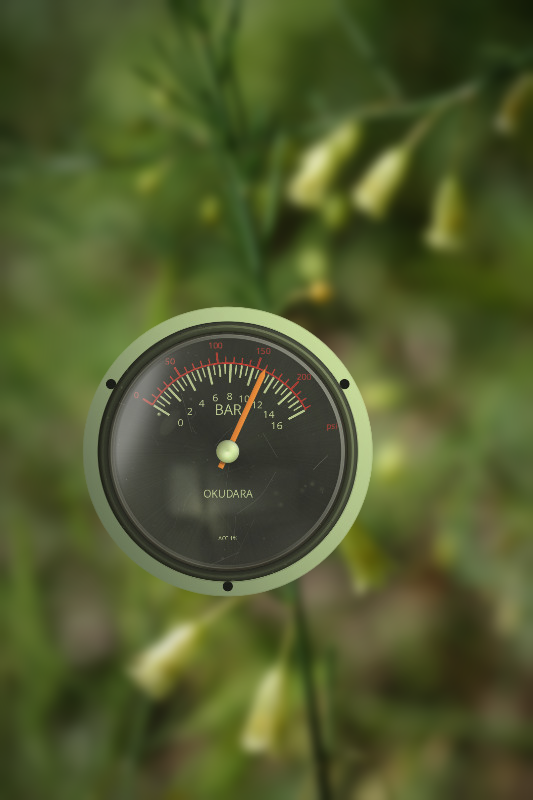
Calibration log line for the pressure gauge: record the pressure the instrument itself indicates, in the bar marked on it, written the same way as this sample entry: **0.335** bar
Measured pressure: **11** bar
